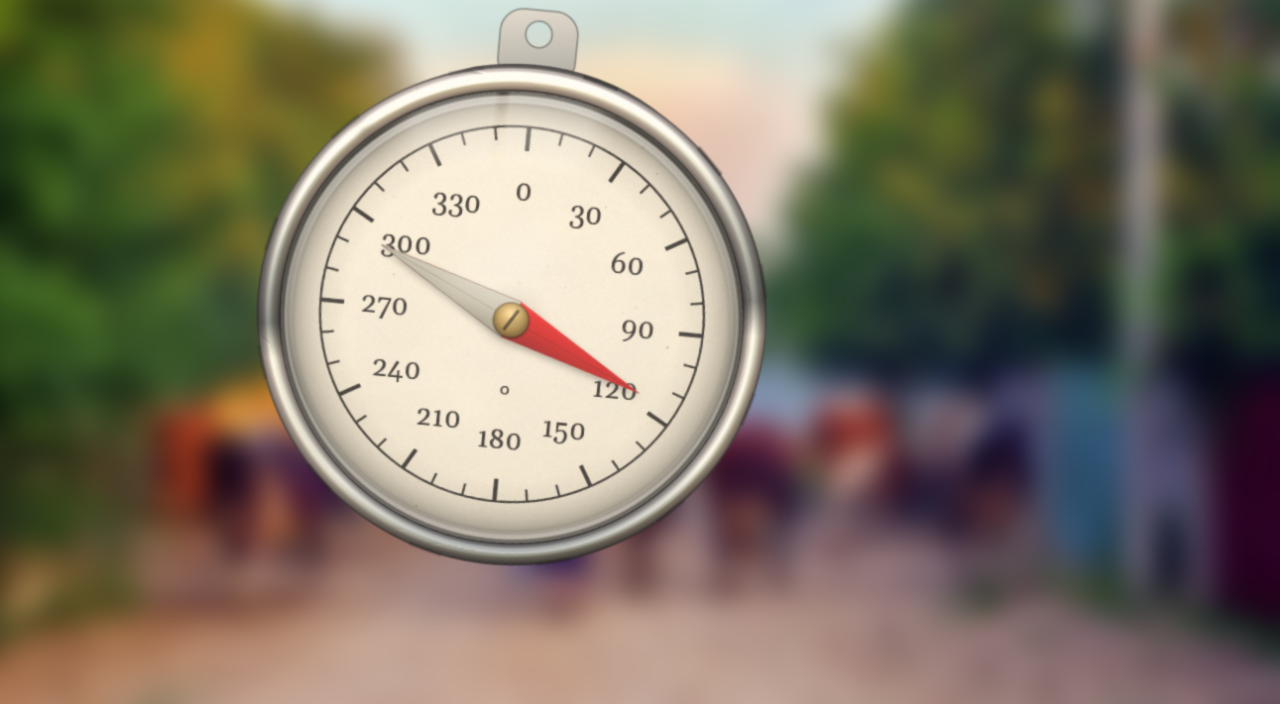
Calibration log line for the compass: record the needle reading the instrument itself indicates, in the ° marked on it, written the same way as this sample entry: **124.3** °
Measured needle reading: **115** °
